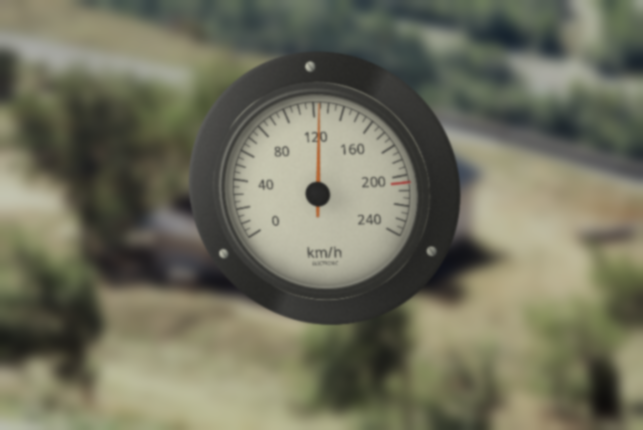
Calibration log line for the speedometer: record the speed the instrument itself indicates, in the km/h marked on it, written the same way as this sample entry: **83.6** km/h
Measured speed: **125** km/h
